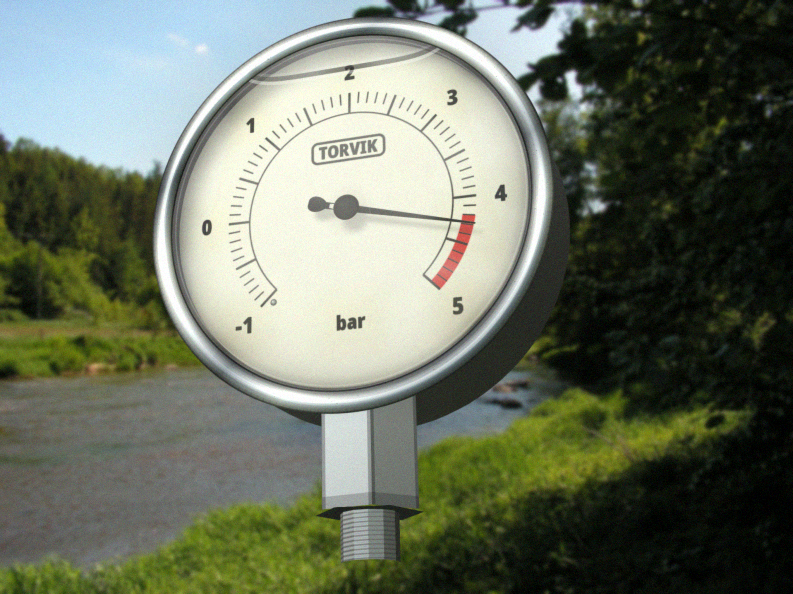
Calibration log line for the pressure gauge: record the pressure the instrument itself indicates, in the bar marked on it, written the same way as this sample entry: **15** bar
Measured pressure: **4.3** bar
